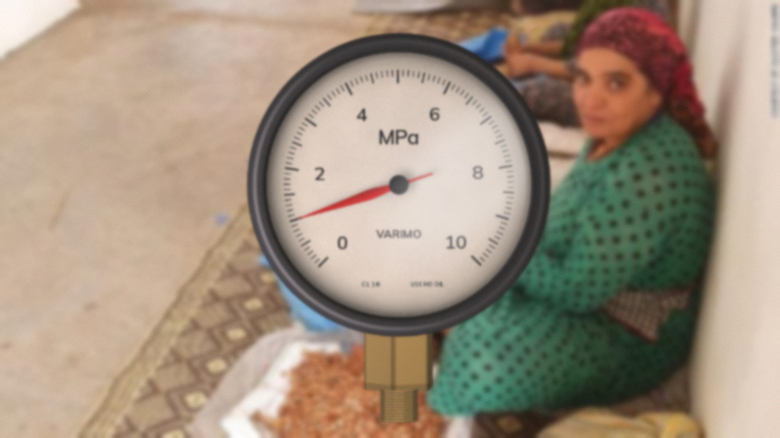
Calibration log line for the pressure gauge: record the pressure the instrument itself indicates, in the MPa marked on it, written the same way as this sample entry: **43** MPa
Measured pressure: **1** MPa
